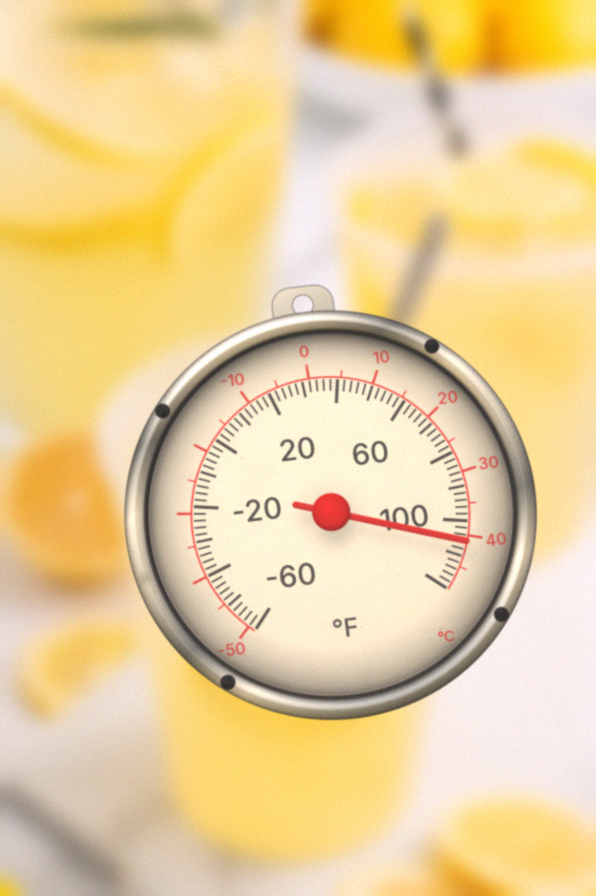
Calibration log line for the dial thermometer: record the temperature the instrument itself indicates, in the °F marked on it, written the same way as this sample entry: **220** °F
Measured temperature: **106** °F
